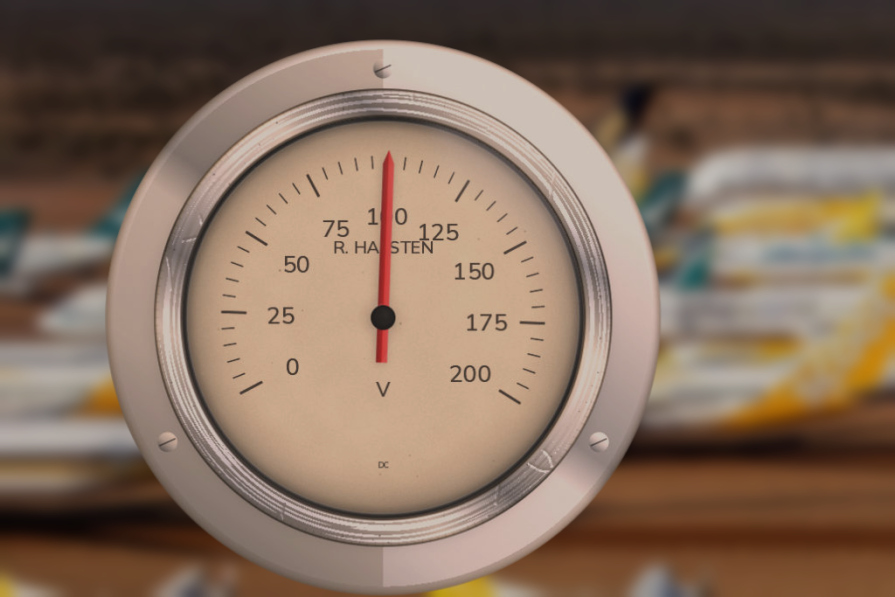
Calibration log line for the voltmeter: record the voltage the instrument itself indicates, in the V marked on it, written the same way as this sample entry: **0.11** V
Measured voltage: **100** V
